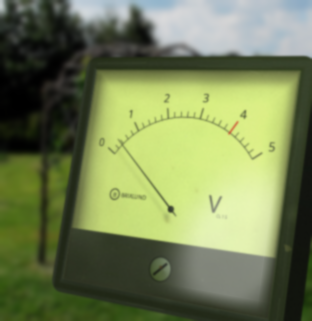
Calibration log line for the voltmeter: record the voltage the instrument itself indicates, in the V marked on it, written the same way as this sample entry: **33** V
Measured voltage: **0.4** V
